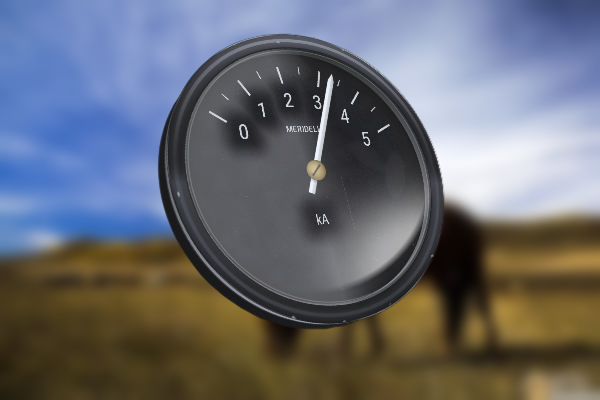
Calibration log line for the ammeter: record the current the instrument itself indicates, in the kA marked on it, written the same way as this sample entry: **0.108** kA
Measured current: **3.25** kA
